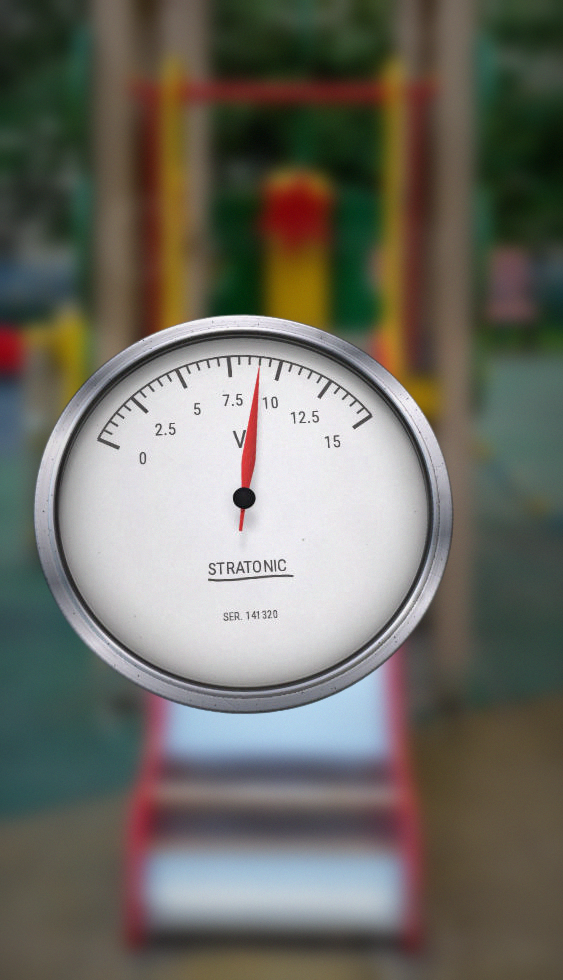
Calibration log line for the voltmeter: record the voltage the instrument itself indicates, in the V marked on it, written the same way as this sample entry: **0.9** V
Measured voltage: **9** V
